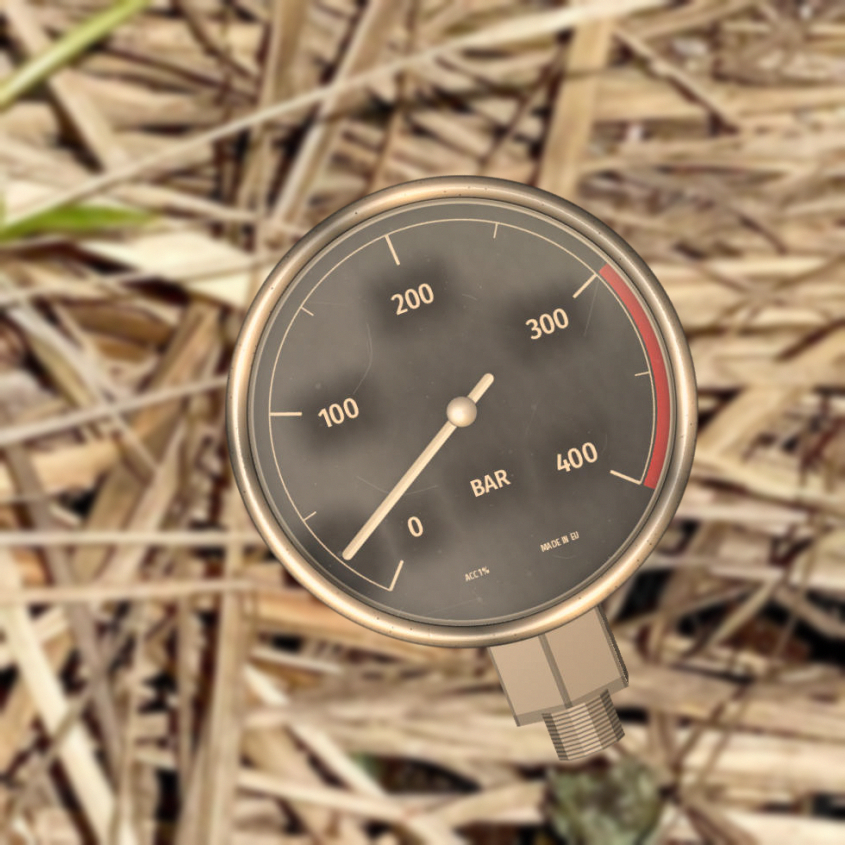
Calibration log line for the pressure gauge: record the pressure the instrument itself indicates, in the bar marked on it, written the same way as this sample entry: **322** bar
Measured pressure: **25** bar
